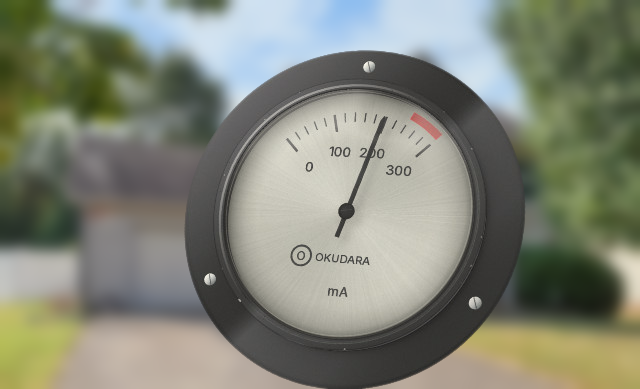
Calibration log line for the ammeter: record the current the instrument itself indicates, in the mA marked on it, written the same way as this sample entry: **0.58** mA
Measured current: **200** mA
